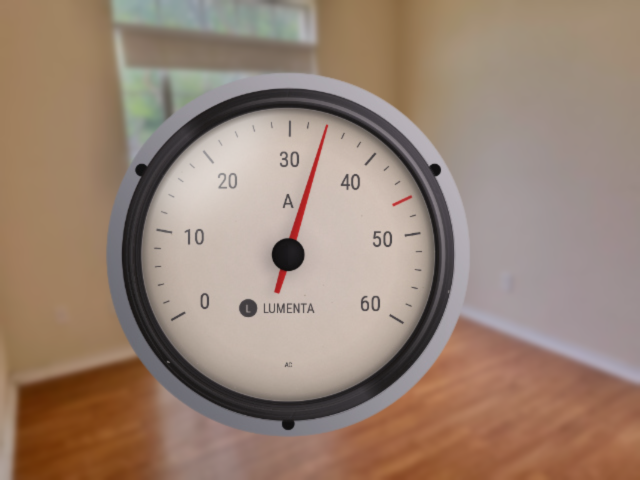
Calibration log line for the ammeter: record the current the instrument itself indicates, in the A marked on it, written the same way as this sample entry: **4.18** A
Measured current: **34** A
